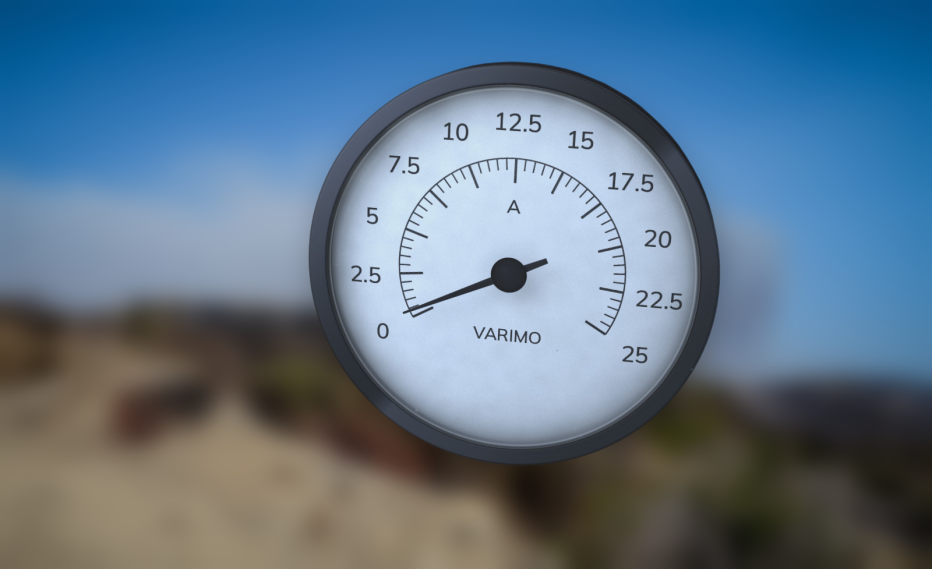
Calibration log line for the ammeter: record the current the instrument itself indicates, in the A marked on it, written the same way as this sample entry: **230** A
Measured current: **0.5** A
